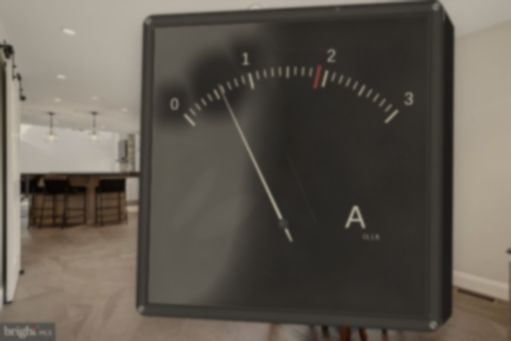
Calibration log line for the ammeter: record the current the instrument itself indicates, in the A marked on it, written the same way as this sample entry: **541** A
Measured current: **0.6** A
